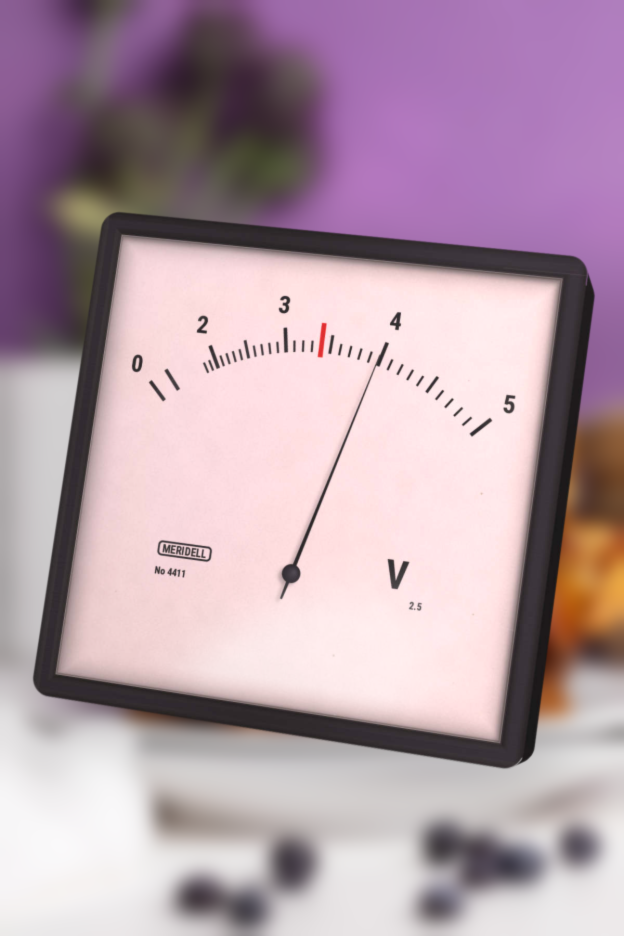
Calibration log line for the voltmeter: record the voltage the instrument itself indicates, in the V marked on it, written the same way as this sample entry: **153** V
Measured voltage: **4** V
